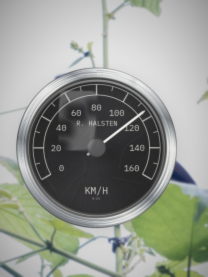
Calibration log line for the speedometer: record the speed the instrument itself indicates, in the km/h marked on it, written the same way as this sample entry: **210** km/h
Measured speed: **115** km/h
